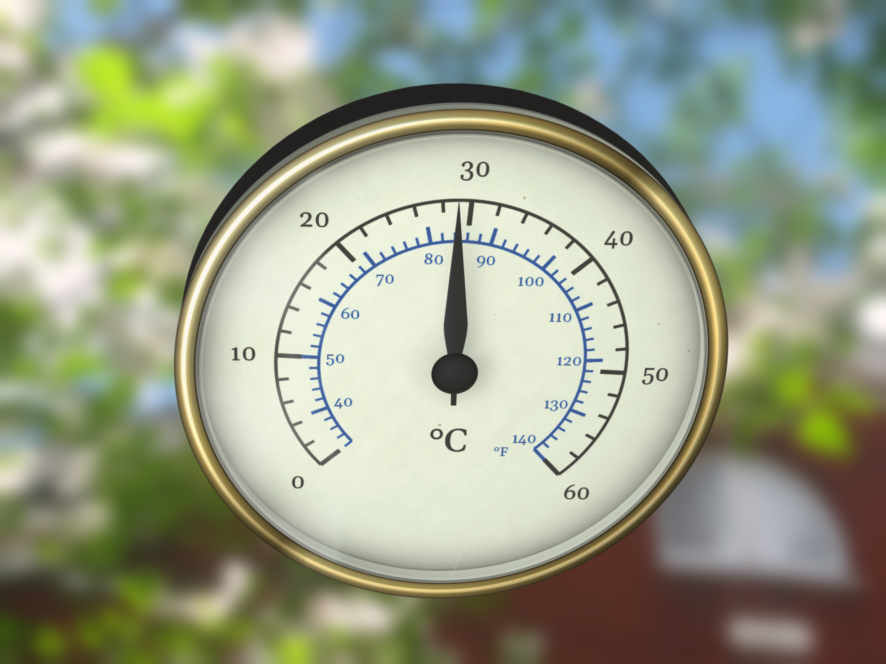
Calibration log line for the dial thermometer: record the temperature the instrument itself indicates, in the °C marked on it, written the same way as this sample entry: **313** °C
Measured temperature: **29** °C
